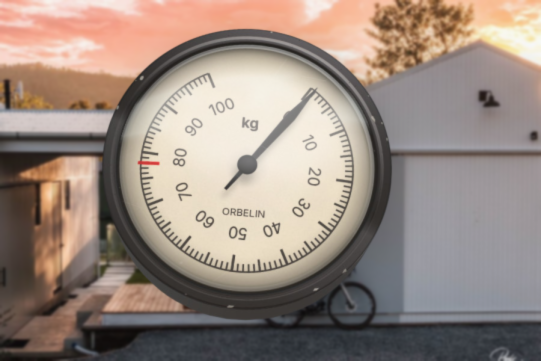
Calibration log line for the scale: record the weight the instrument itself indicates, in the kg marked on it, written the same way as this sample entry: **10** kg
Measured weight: **1** kg
